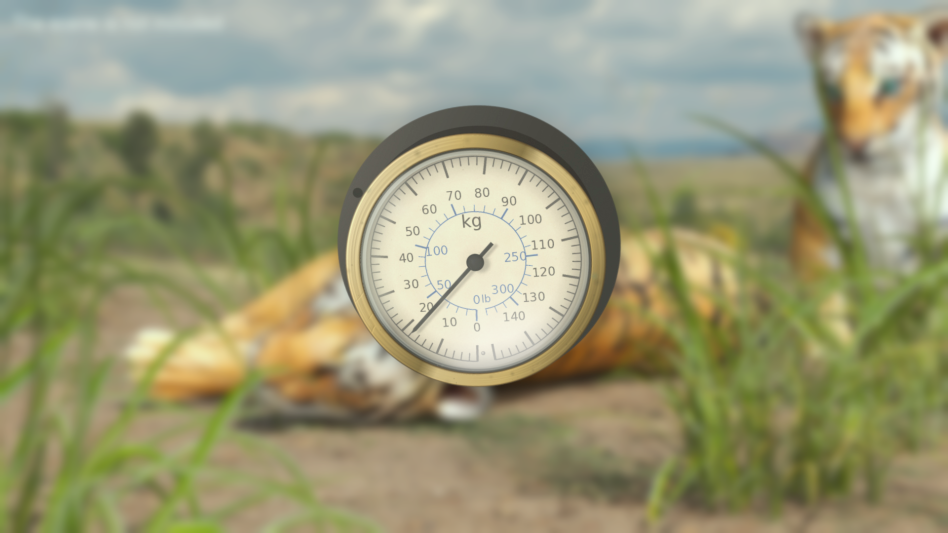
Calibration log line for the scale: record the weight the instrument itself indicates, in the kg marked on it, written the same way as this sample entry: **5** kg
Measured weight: **18** kg
